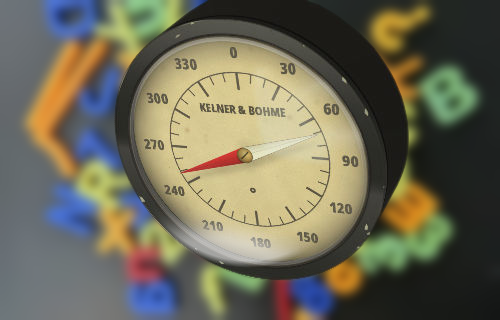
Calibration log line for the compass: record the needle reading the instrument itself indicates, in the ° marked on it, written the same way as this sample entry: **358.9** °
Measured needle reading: **250** °
